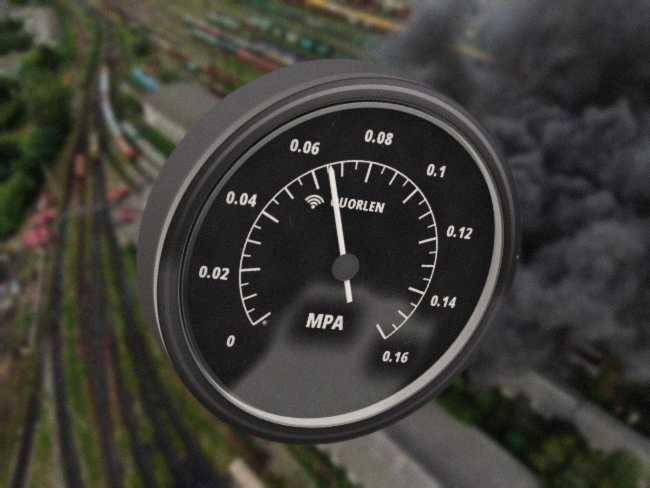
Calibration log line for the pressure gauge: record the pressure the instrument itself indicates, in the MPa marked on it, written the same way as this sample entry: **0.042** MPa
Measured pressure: **0.065** MPa
